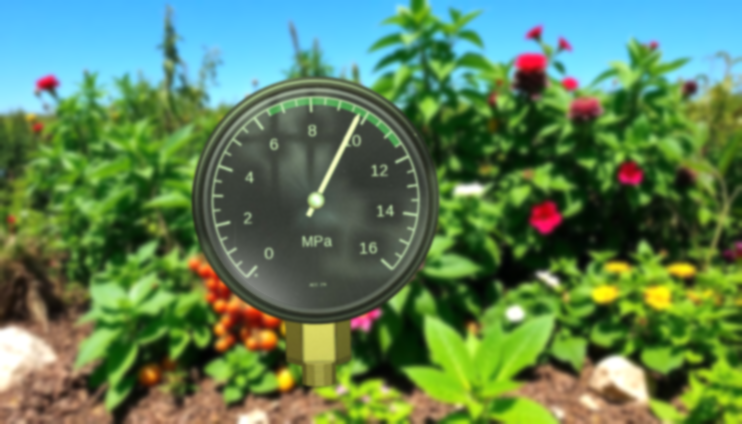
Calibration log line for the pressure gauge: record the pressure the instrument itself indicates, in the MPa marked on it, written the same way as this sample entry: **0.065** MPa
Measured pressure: **9.75** MPa
